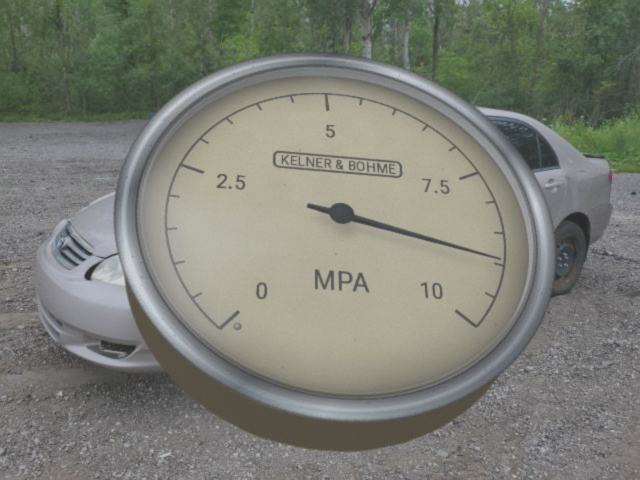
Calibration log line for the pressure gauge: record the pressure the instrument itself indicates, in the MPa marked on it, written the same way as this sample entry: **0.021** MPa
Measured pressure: **9** MPa
